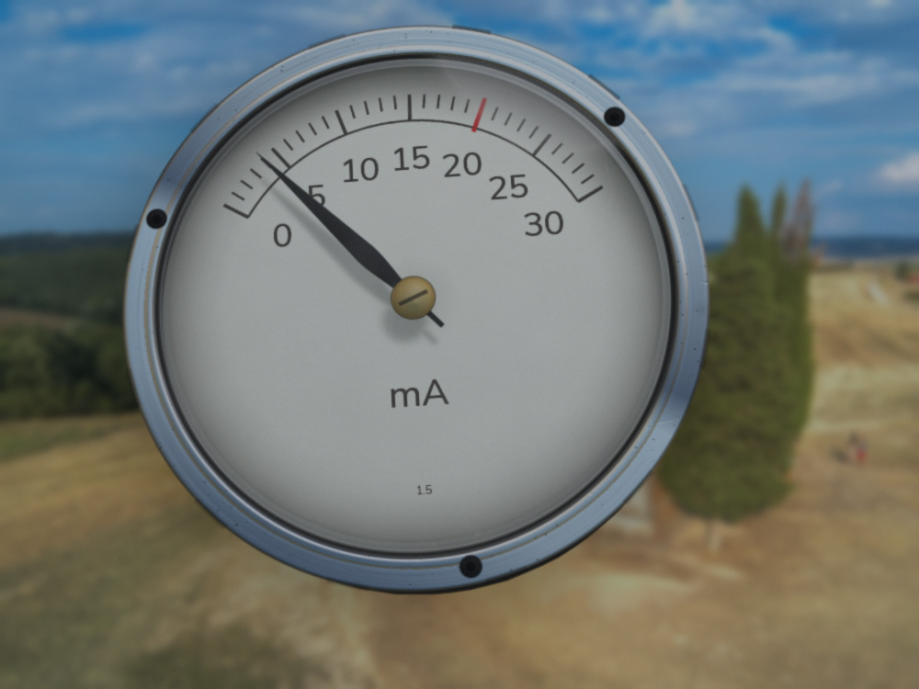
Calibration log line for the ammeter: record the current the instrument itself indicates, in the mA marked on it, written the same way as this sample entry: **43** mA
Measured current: **4** mA
